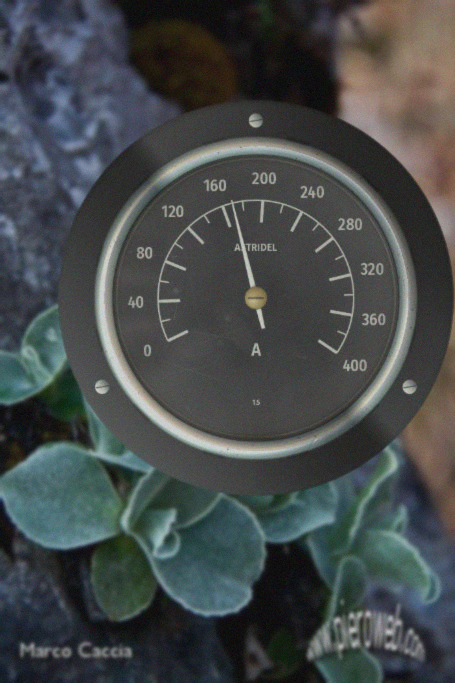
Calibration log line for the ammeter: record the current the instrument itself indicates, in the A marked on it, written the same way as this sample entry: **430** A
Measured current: **170** A
